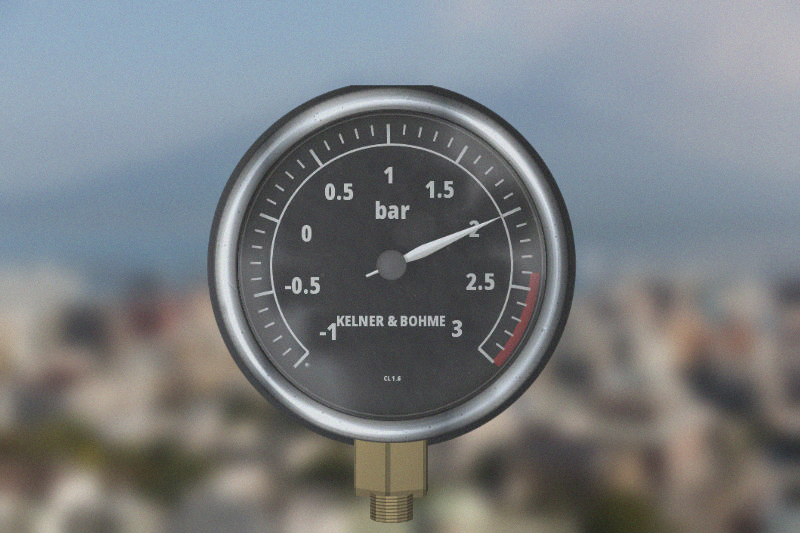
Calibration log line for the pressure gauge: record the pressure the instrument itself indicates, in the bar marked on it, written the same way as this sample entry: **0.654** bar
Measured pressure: **2** bar
